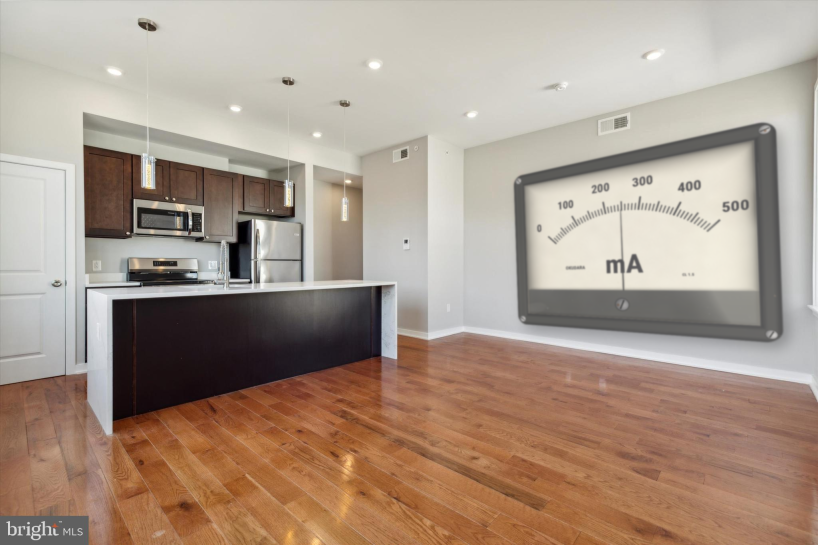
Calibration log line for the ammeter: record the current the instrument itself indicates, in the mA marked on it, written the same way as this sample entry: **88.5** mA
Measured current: **250** mA
